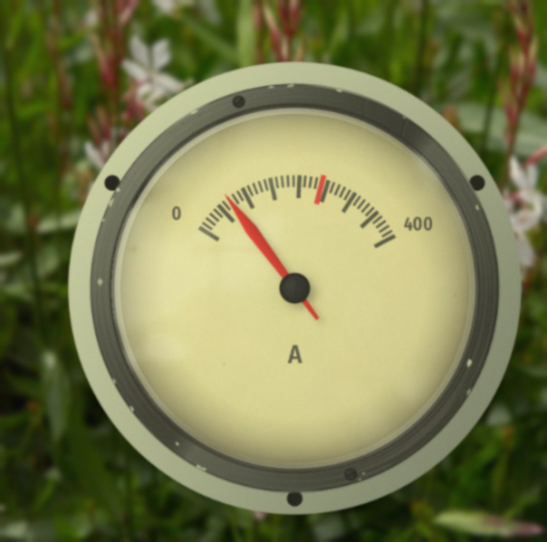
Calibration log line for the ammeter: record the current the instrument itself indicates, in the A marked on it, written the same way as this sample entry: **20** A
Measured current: **70** A
